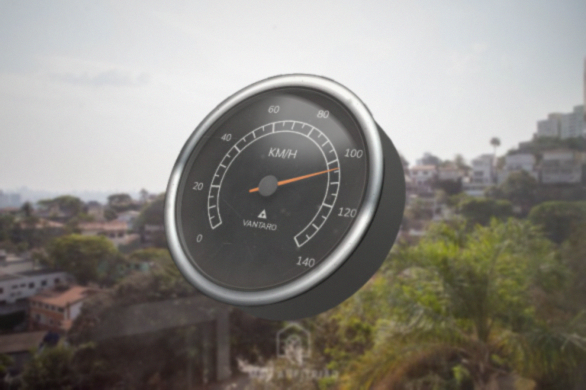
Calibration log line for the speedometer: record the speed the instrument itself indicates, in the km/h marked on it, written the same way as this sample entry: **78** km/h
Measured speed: **105** km/h
